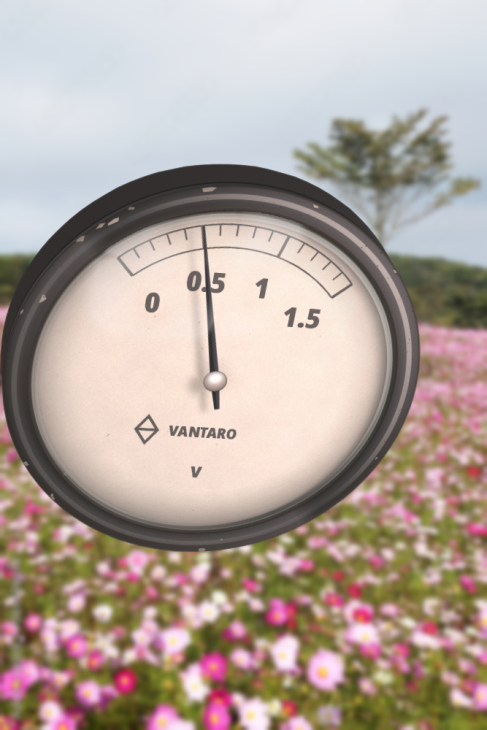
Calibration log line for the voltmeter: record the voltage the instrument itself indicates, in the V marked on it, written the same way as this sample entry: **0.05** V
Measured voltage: **0.5** V
